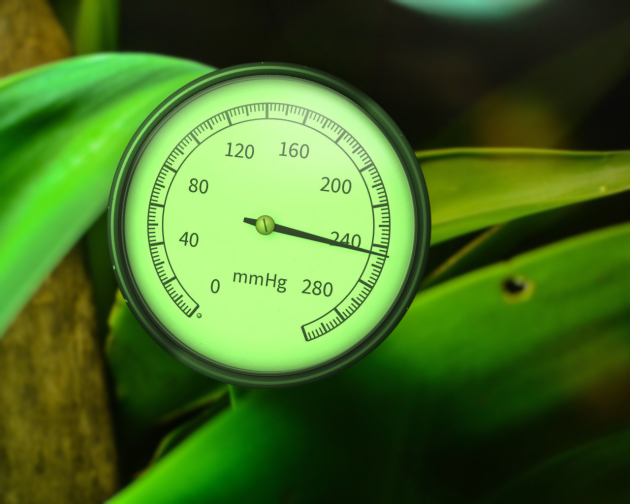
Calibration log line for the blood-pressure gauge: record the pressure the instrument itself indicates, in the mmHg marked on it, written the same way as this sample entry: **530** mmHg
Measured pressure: **244** mmHg
